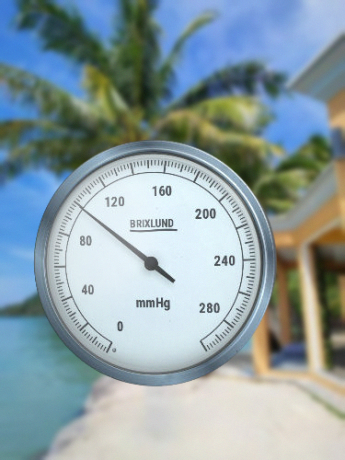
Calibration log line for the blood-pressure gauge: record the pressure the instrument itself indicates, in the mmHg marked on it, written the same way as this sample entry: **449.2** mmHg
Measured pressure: **100** mmHg
